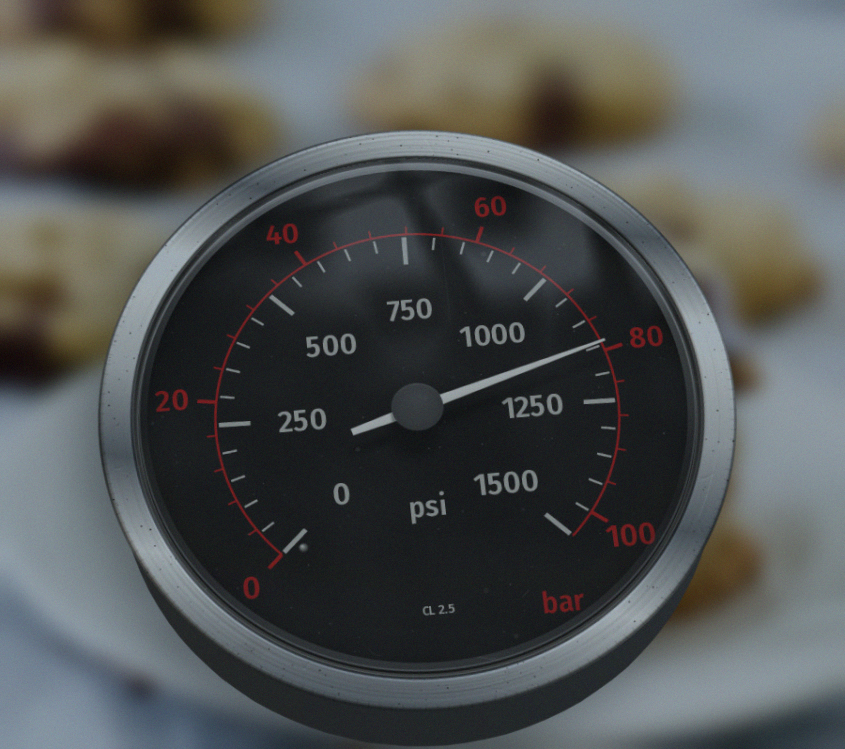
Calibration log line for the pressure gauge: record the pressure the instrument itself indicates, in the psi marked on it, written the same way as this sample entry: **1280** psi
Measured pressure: **1150** psi
